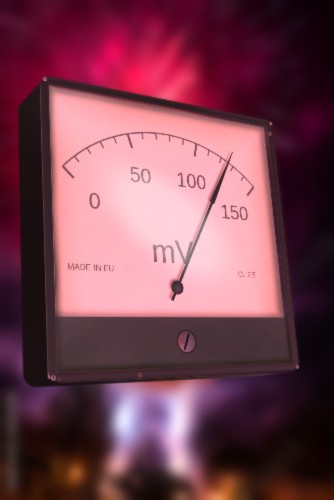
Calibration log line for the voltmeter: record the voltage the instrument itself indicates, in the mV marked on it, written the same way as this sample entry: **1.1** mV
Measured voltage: **125** mV
